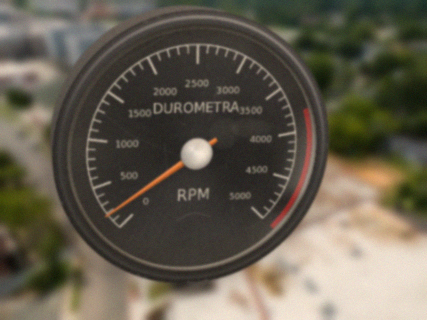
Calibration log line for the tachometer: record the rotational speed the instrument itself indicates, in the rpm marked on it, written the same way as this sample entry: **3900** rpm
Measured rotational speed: **200** rpm
